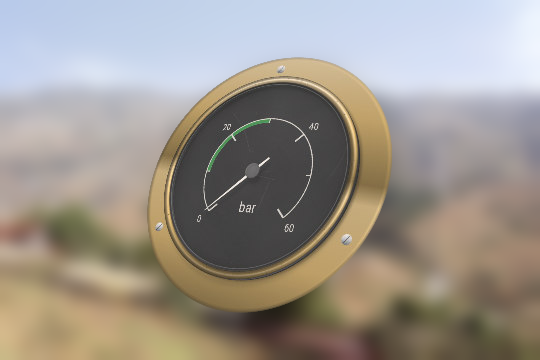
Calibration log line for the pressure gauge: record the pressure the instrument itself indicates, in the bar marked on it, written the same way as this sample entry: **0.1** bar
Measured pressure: **0** bar
